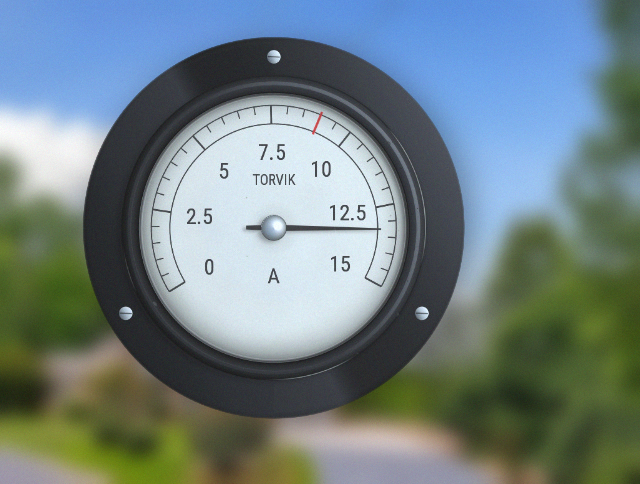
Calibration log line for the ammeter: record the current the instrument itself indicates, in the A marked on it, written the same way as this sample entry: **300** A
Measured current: **13.25** A
